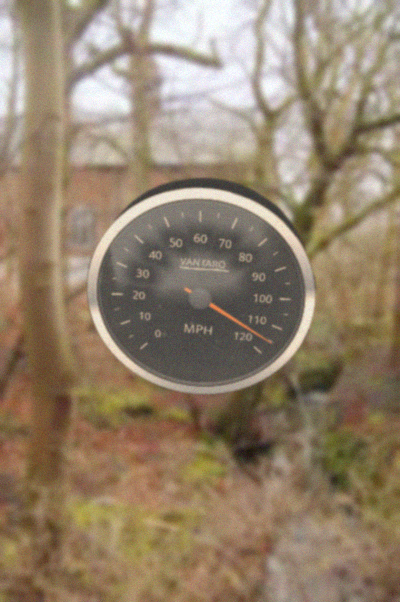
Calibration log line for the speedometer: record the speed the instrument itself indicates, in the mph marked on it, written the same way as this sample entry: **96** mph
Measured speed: **115** mph
